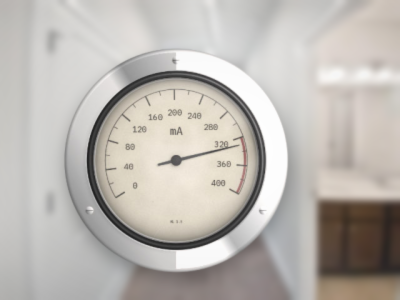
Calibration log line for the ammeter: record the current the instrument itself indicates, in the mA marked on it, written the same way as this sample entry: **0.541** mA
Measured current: **330** mA
